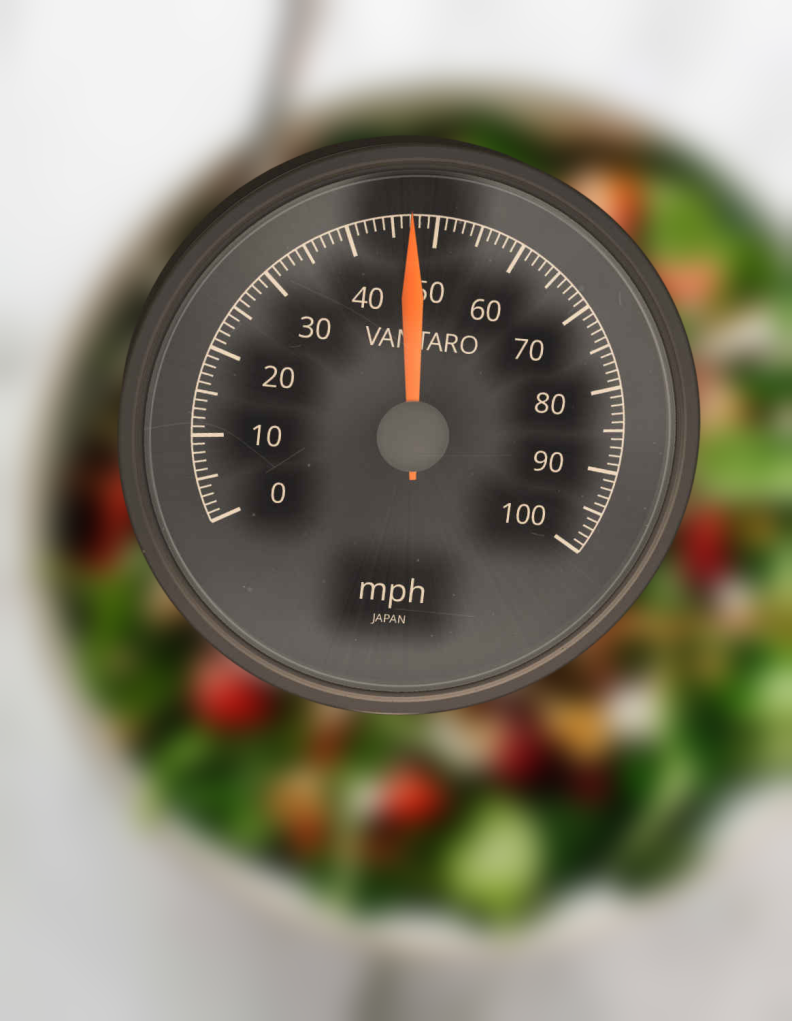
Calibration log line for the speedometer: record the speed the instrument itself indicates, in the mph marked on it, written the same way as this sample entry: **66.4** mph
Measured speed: **47** mph
